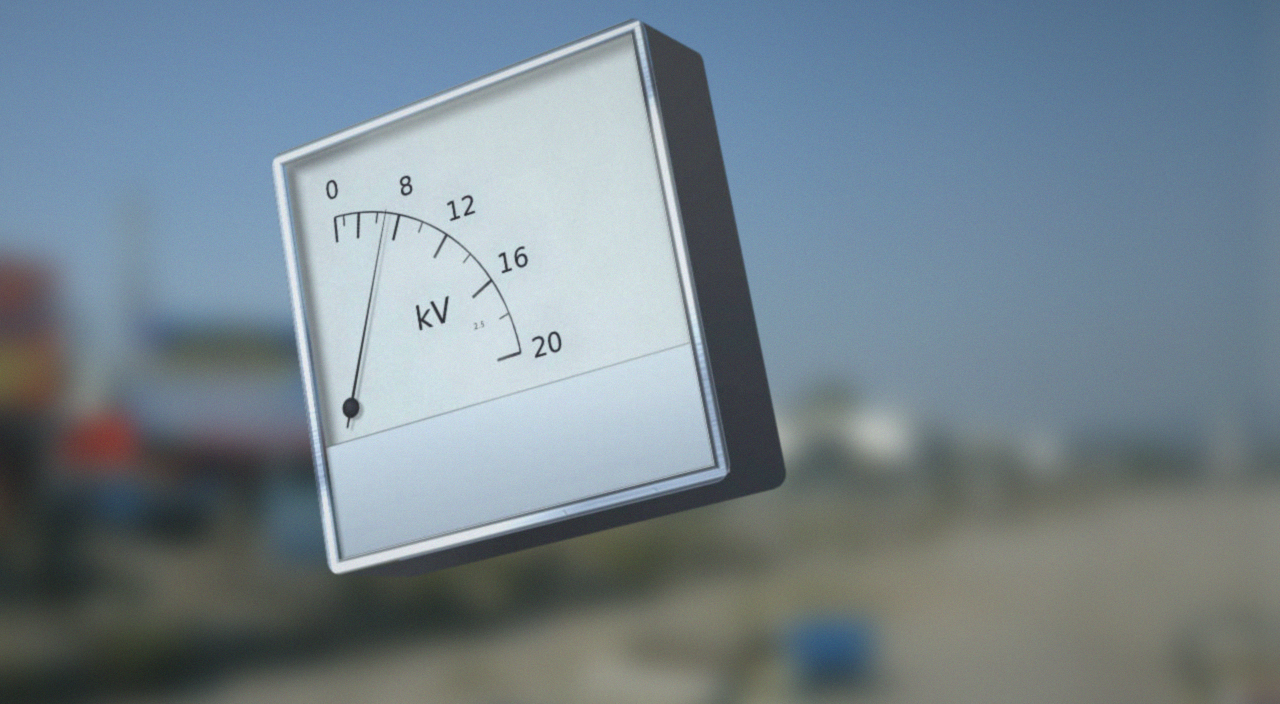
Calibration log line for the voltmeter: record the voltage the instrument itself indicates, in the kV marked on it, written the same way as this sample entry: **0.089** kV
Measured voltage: **7** kV
